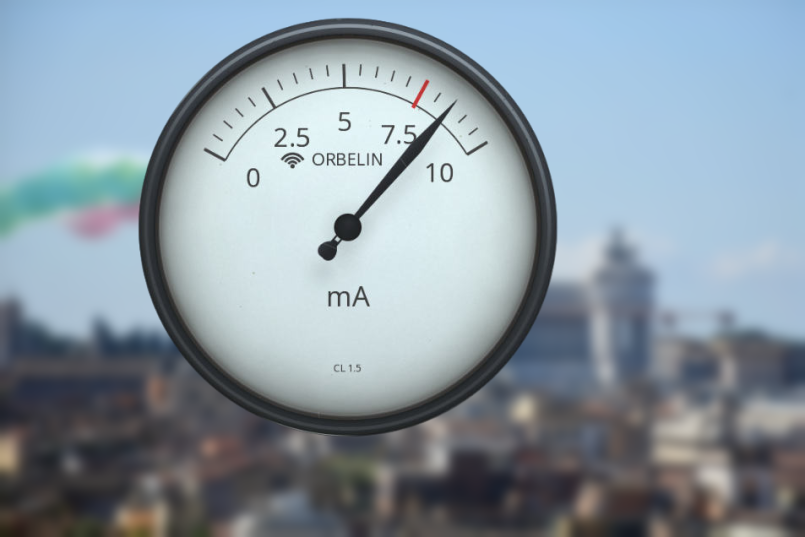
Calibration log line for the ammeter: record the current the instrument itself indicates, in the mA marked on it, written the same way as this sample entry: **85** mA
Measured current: **8.5** mA
